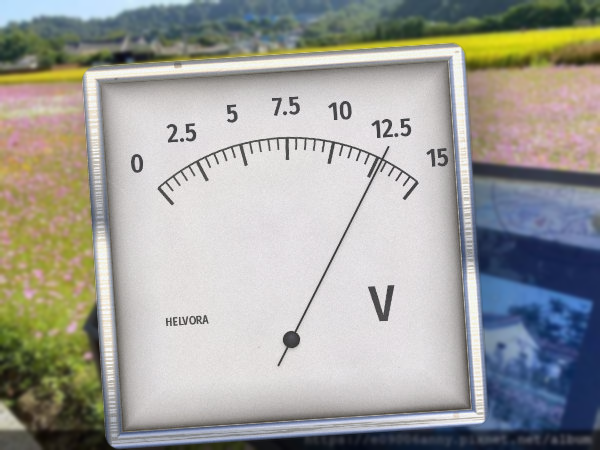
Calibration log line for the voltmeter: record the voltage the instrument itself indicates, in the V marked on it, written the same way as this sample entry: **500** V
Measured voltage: **12.75** V
